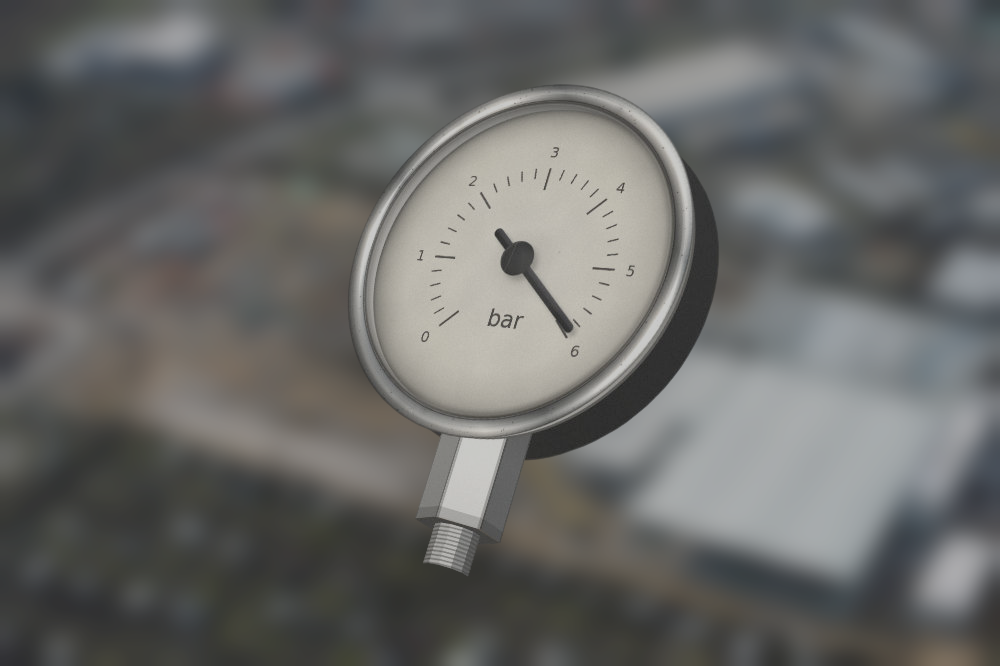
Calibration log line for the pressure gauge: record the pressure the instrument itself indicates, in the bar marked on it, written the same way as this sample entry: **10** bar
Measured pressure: **5.9** bar
